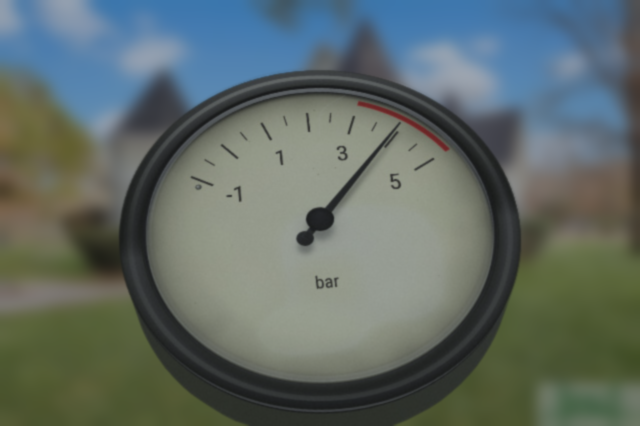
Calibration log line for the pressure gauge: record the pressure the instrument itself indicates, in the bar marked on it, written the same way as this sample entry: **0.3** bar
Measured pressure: **4** bar
